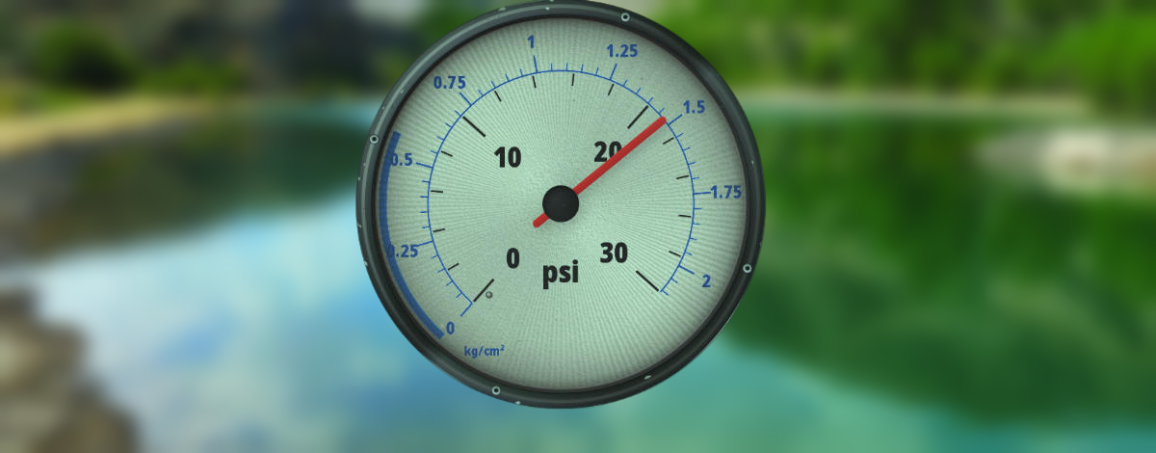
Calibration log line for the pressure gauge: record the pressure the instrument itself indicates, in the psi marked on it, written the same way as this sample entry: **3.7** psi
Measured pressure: **21** psi
